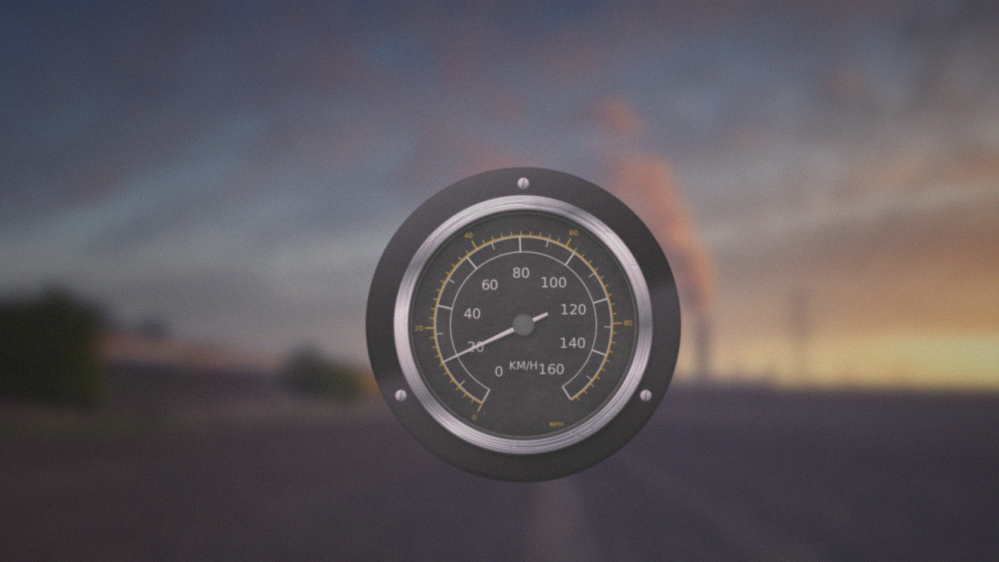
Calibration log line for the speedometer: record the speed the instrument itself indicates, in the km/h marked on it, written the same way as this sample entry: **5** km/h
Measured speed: **20** km/h
